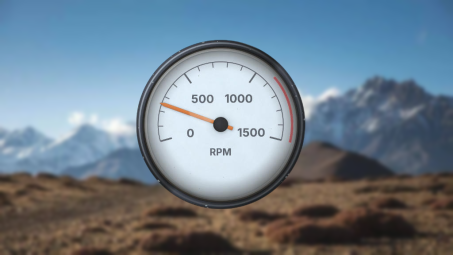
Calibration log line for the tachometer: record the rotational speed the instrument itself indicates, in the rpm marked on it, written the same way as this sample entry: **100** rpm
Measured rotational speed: **250** rpm
